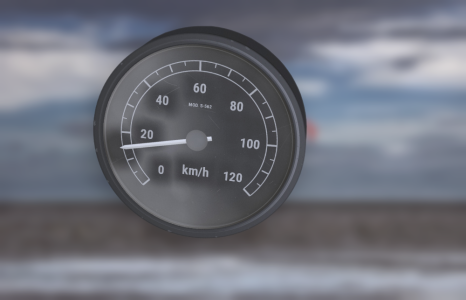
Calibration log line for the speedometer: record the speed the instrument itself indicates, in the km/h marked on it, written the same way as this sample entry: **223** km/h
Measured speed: **15** km/h
